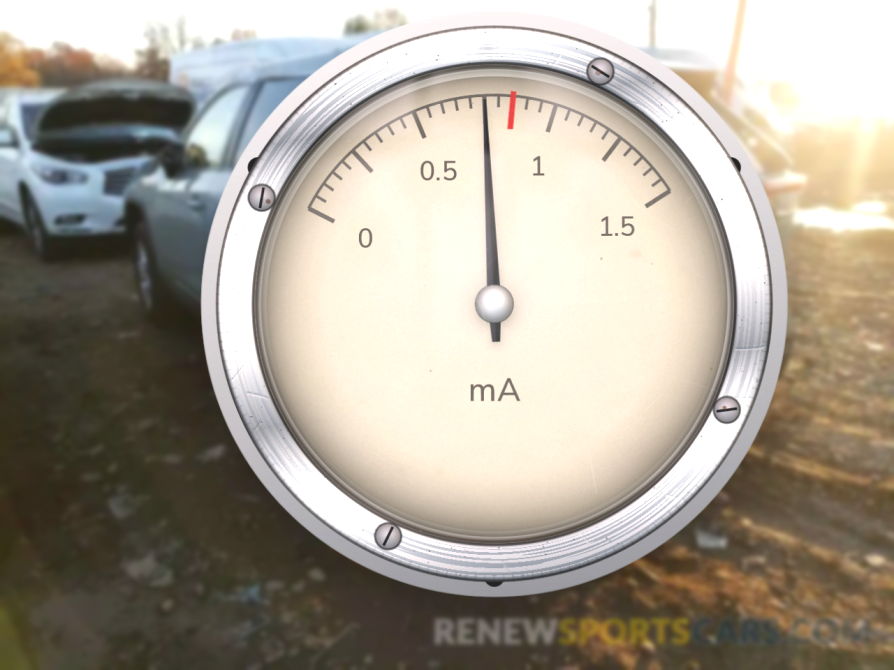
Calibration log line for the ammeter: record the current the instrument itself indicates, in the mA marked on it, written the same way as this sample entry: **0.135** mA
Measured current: **0.75** mA
